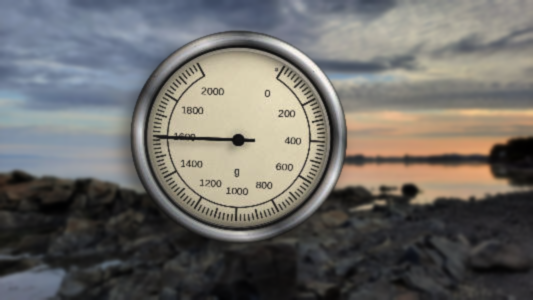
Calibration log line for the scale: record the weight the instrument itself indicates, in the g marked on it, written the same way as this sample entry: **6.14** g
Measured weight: **1600** g
